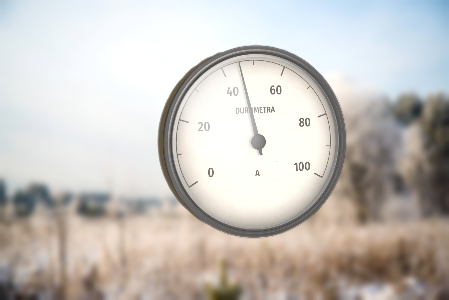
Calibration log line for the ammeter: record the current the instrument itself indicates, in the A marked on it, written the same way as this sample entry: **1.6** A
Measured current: **45** A
